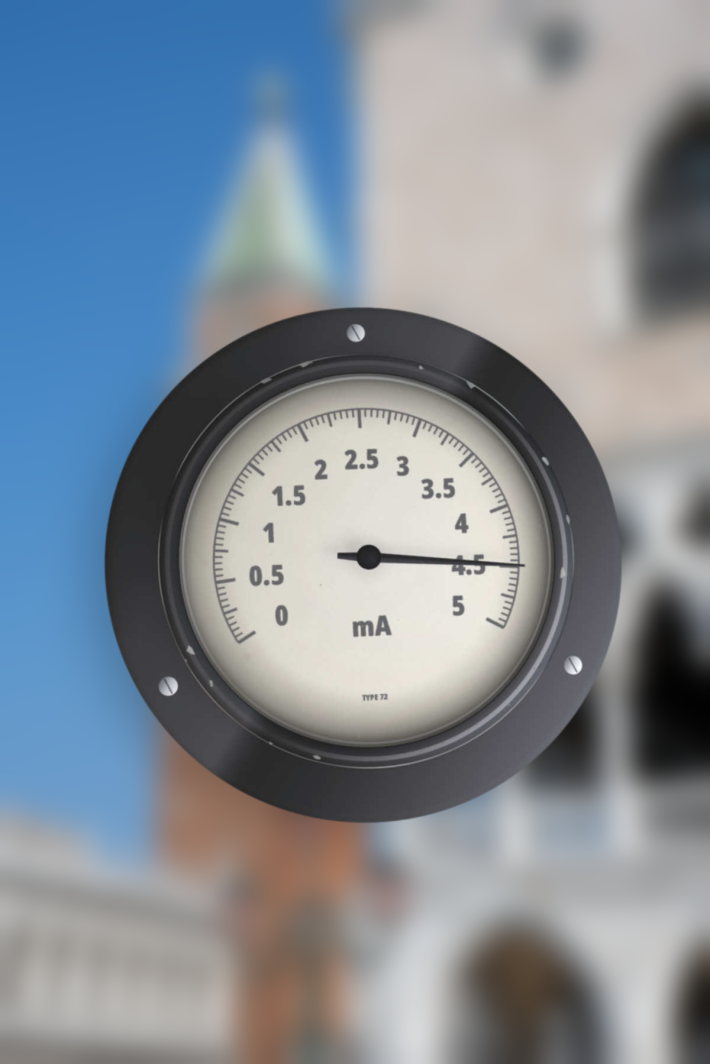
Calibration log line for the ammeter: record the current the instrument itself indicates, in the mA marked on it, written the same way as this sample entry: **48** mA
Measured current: **4.5** mA
